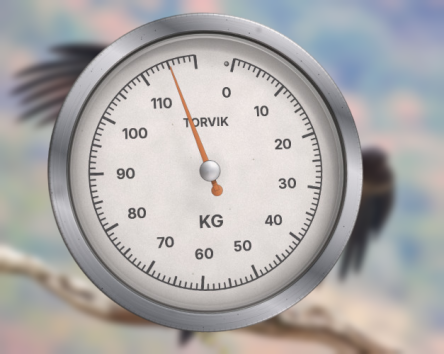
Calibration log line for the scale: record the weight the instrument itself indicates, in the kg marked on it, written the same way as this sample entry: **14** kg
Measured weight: **115** kg
